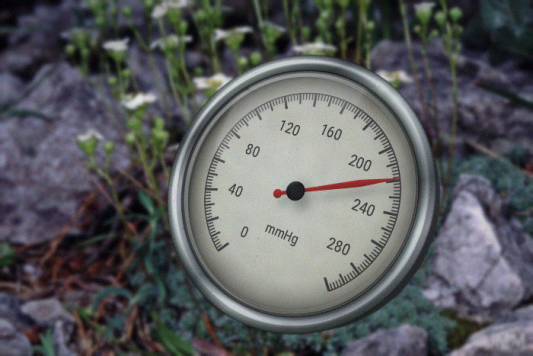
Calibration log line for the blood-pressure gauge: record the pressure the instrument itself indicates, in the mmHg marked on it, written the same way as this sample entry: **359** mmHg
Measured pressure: **220** mmHg
